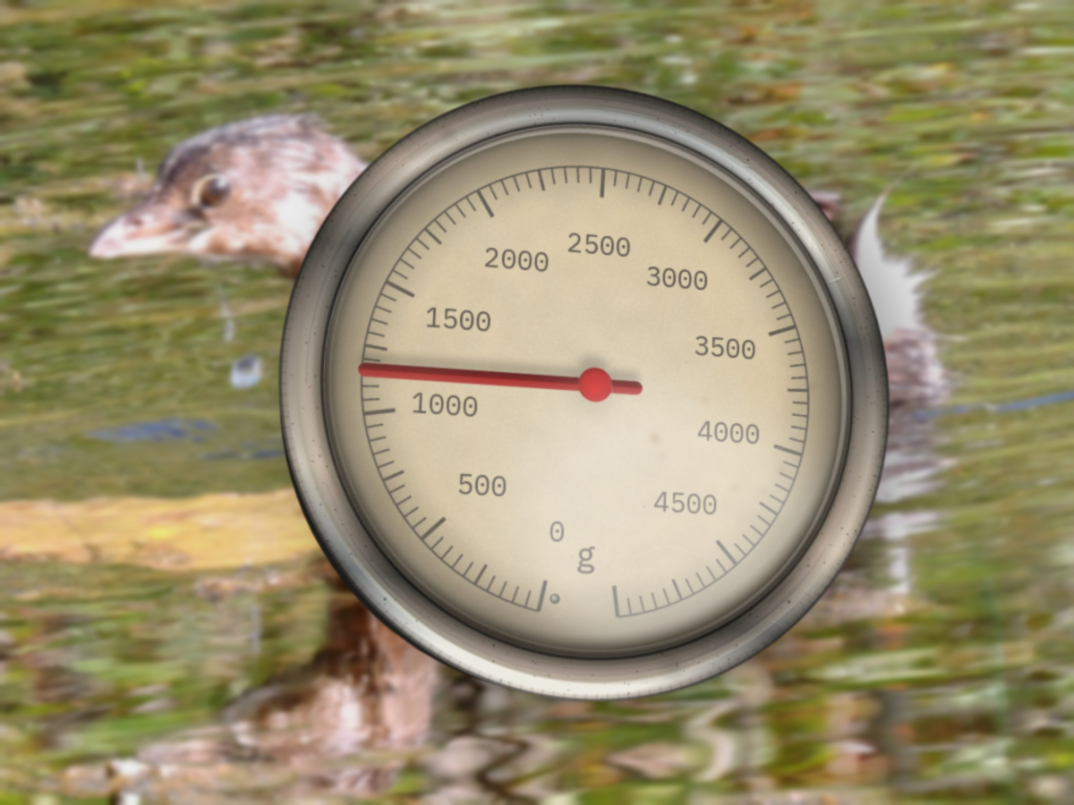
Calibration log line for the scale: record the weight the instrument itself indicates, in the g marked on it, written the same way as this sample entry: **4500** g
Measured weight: **1150** g
